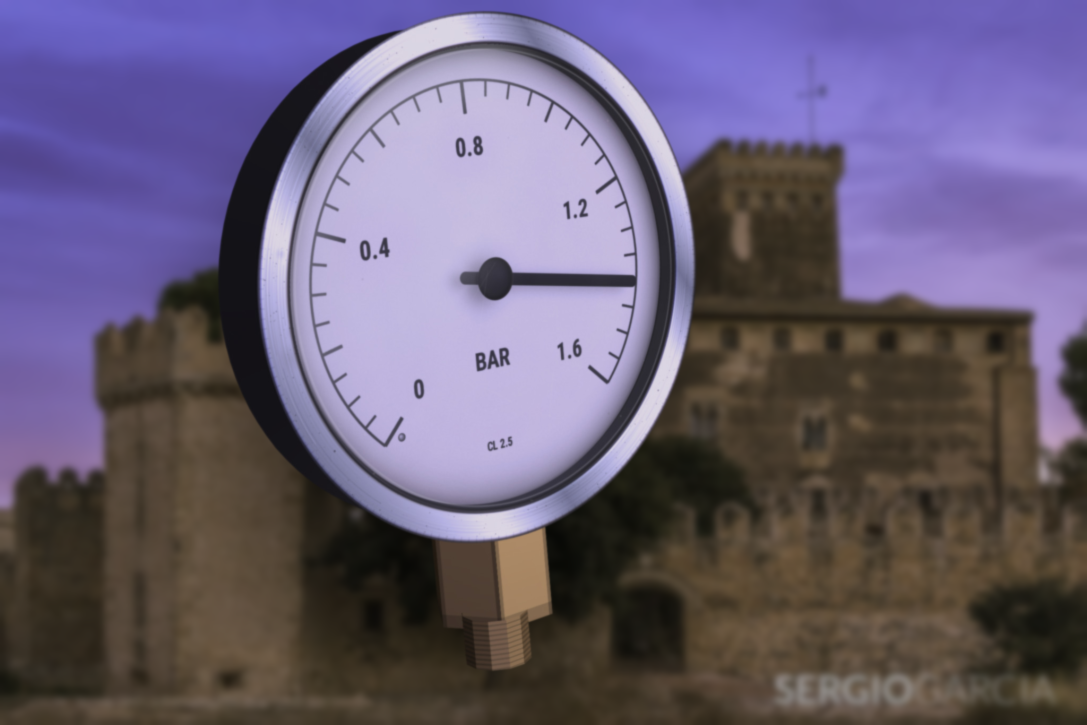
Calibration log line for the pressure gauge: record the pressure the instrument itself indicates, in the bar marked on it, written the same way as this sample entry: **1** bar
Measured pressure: **1.4** bar
